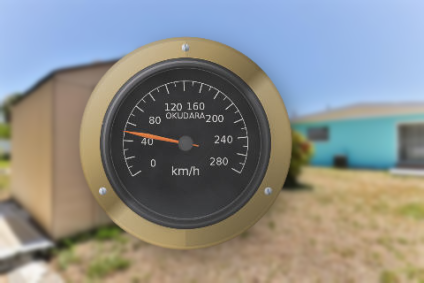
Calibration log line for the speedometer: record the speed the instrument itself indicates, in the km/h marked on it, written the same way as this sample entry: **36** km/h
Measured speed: **50** km/h
